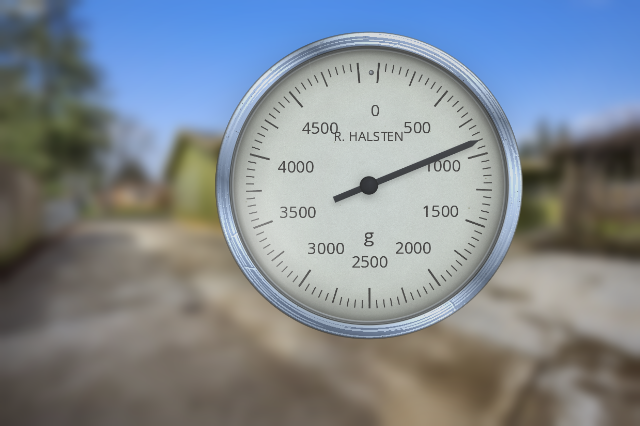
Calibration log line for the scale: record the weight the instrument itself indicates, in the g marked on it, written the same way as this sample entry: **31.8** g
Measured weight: **900** g
